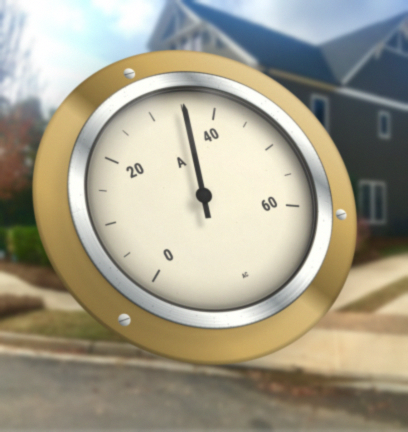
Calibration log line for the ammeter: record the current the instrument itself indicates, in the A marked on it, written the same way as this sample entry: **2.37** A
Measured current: **35** A
